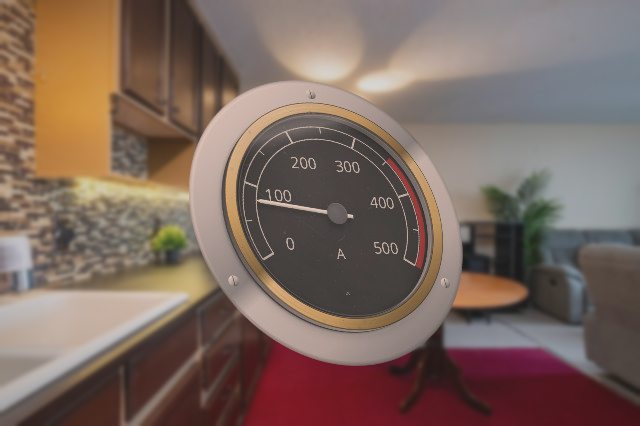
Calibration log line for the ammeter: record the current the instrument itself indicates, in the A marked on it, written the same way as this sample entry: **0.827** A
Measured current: **75** A
